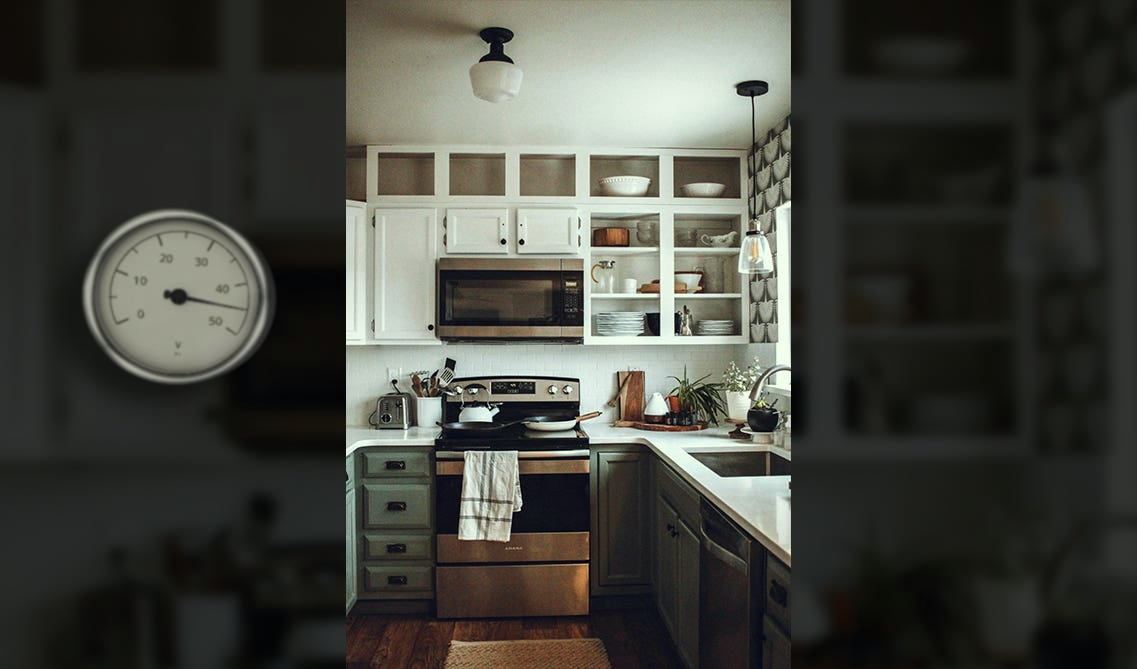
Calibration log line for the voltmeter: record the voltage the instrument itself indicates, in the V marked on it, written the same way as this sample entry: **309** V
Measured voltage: **45** V
